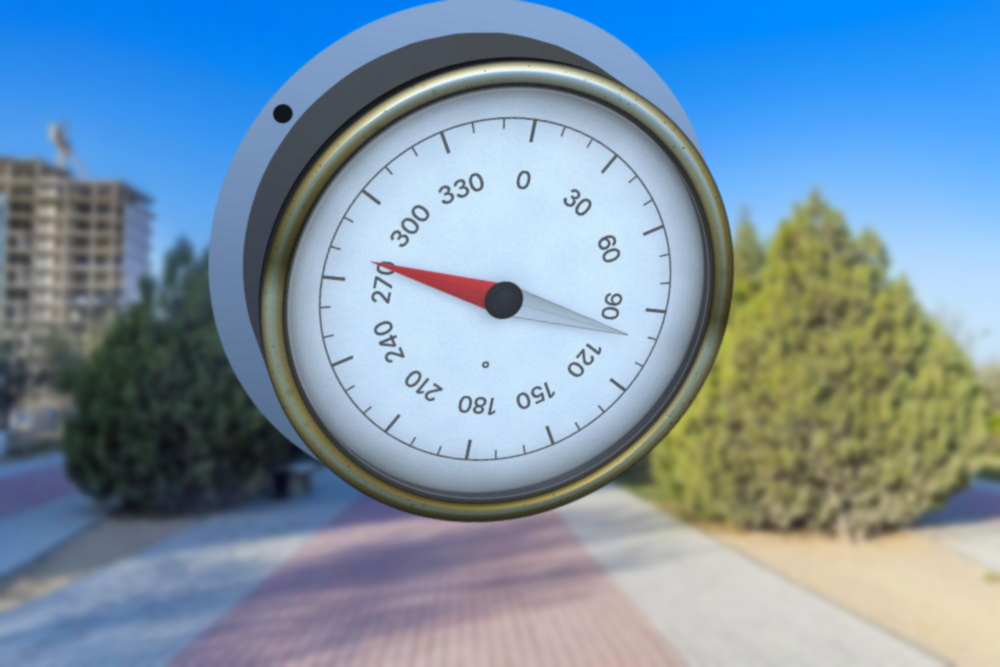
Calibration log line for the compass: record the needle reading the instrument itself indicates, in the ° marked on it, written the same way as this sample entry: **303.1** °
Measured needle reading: **280** °
